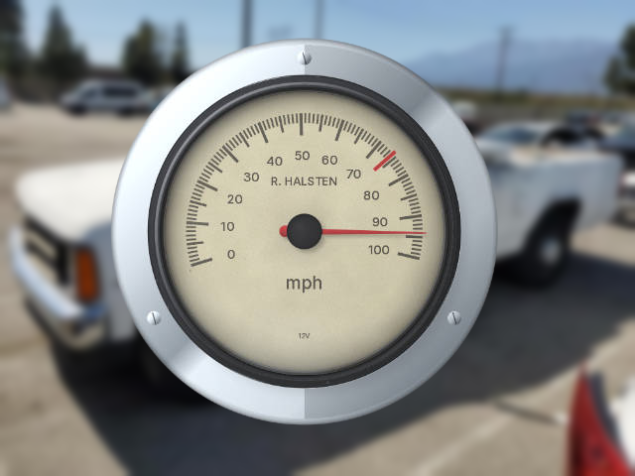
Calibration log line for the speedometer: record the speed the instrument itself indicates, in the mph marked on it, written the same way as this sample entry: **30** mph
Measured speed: **94** mph
